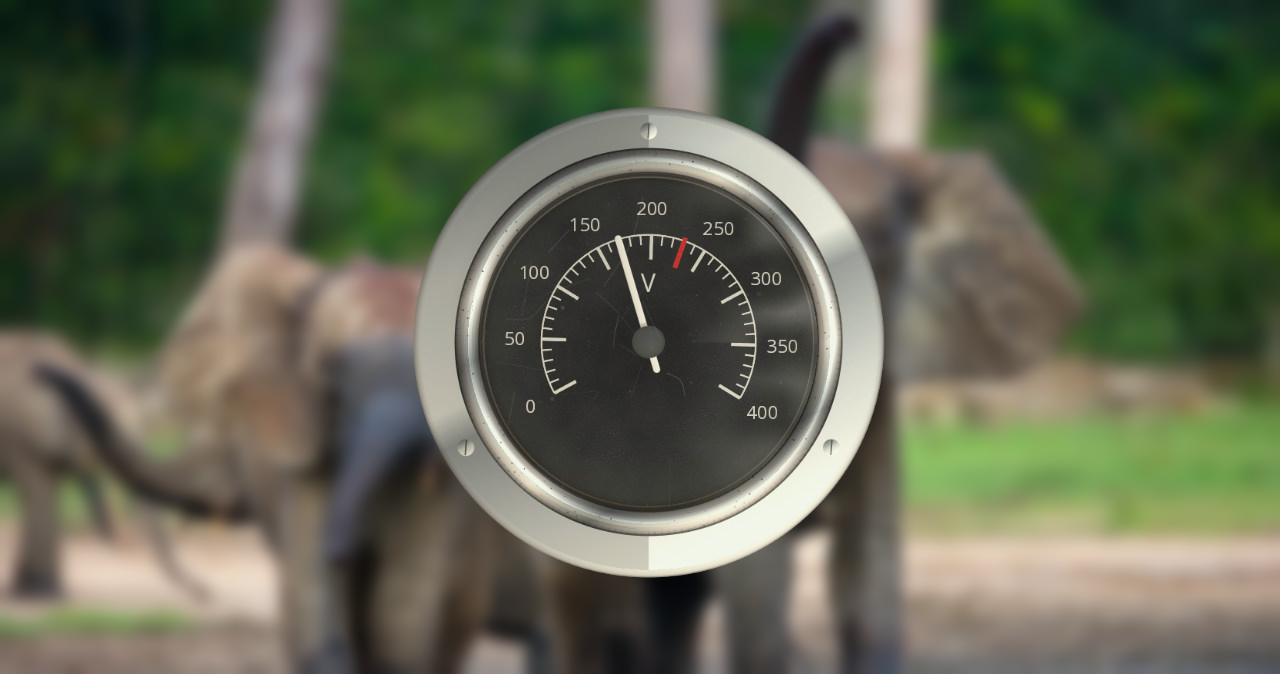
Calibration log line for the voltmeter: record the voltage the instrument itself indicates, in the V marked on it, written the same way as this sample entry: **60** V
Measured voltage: **170** V
